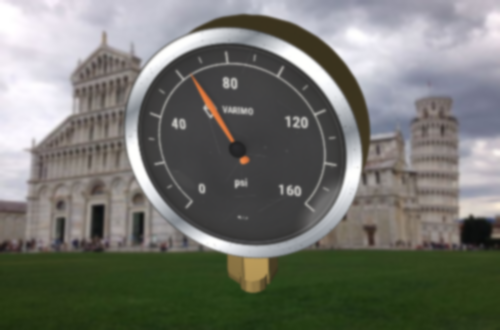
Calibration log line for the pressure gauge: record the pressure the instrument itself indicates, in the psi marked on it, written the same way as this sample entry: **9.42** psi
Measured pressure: **65** psi
